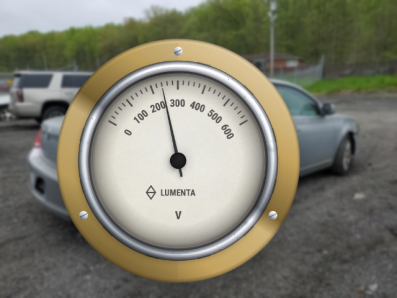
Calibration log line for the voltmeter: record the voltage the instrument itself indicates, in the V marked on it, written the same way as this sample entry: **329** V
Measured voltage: **240** V
